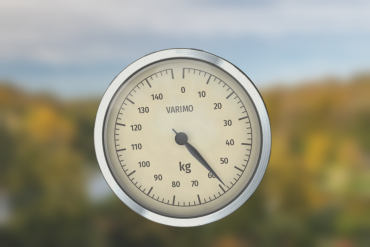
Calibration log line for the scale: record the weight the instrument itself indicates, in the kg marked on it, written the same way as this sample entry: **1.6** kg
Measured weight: **58** kg
